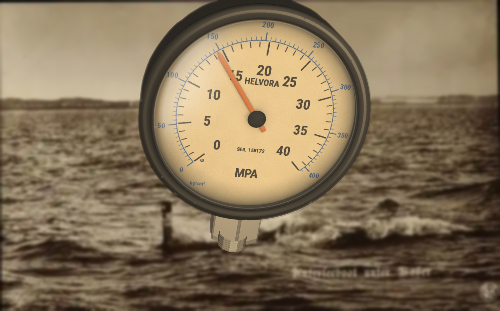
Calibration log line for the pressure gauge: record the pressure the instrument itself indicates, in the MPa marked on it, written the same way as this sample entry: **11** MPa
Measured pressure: **14.5** MPa
